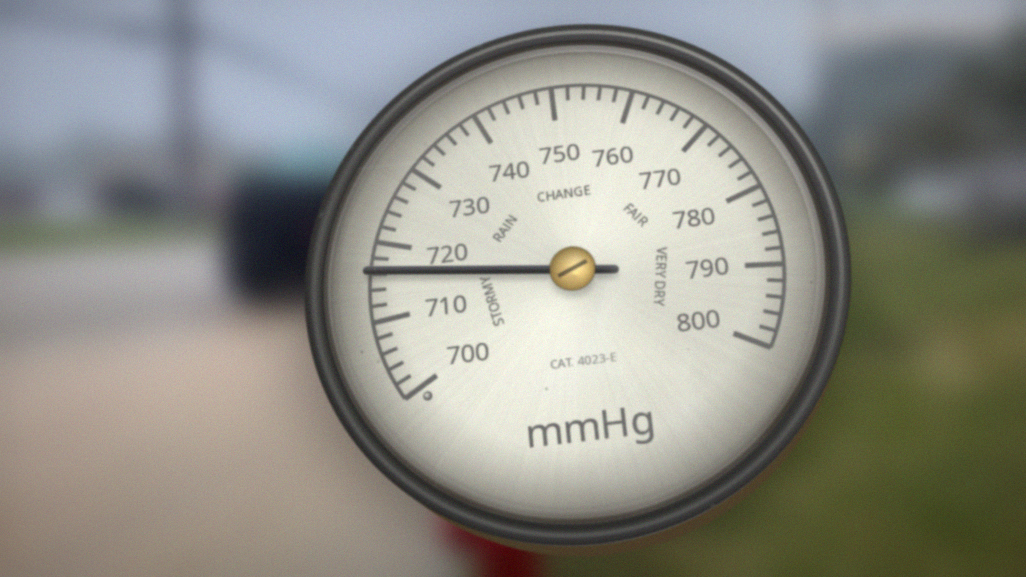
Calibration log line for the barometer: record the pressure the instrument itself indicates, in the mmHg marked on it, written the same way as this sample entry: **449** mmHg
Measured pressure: **716** mmHg
